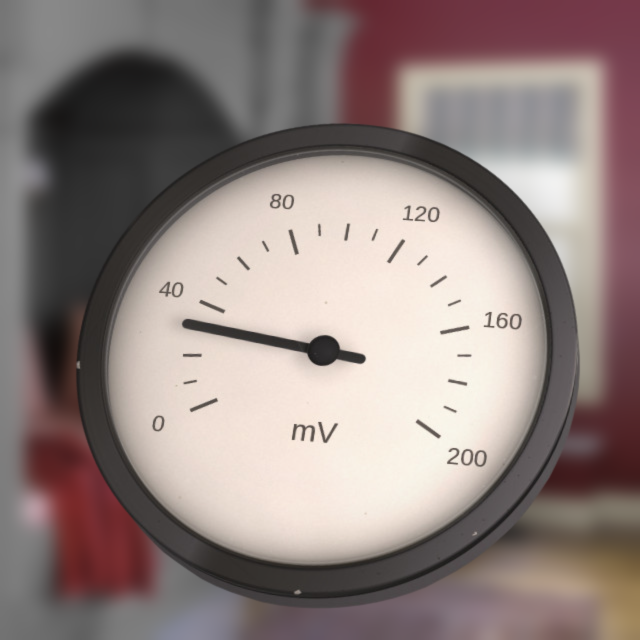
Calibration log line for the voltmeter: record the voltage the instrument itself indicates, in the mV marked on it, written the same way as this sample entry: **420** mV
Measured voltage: **30** mV
